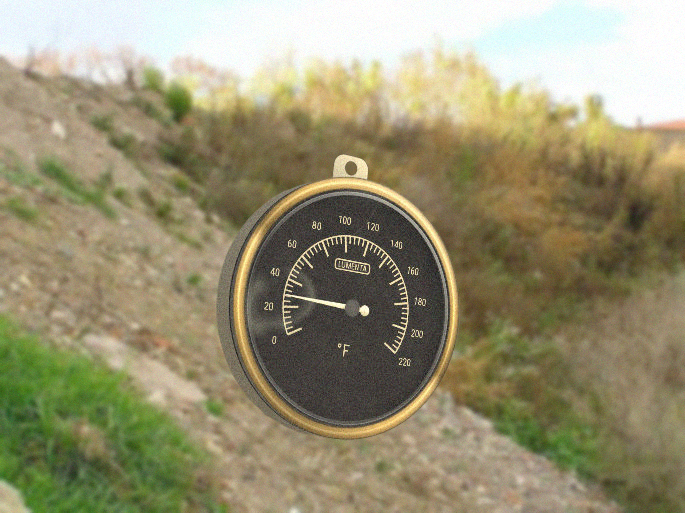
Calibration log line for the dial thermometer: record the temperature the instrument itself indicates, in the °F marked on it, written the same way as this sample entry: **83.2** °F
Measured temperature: **28** °F
